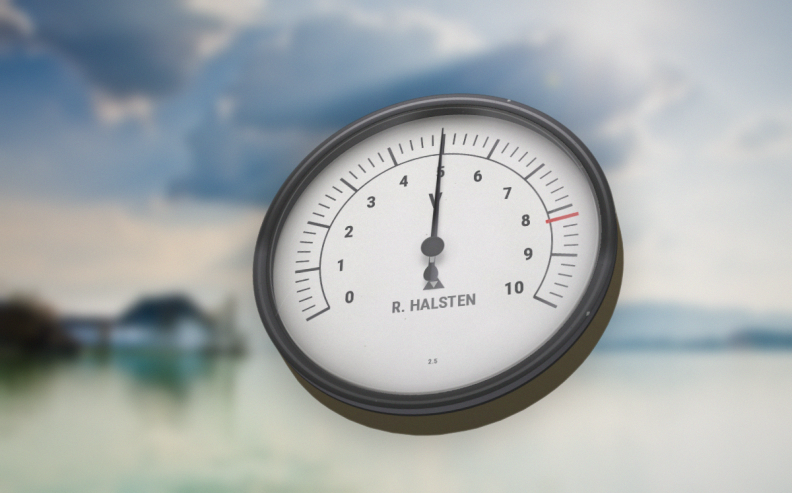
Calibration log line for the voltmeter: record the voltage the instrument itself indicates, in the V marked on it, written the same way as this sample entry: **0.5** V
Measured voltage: **5** V
